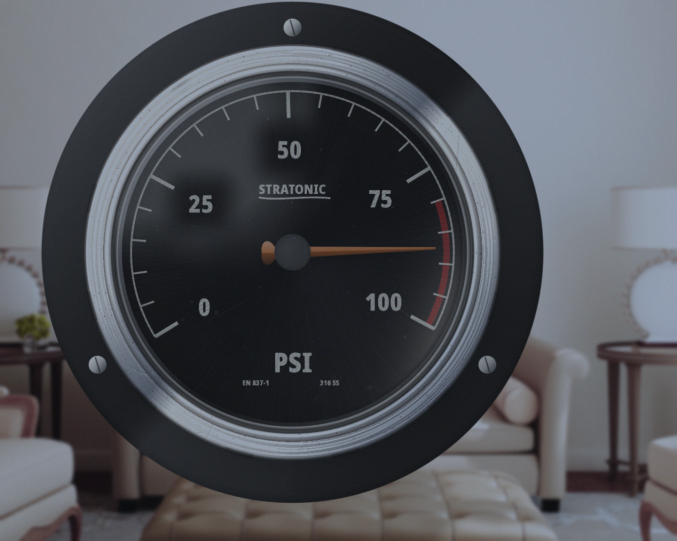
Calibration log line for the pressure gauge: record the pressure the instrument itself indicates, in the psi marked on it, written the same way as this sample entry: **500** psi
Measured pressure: **87.5** psi
